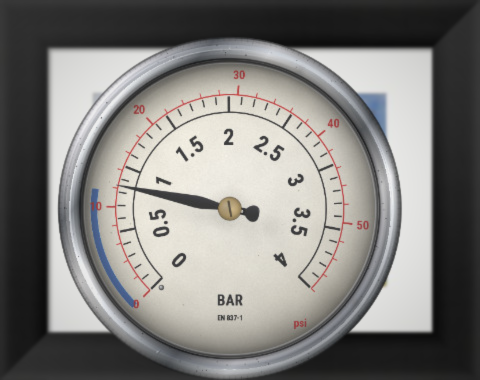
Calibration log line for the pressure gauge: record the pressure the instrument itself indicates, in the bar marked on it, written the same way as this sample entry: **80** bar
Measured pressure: **0.85** bar
